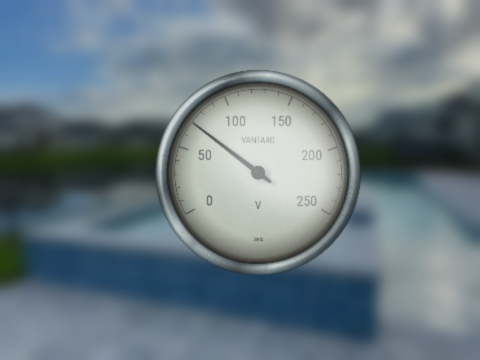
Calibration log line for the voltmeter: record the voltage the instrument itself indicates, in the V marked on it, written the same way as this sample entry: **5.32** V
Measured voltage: **70** V
